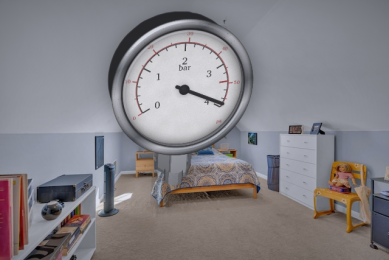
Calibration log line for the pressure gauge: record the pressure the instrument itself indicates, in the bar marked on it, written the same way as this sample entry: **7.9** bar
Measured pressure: **3.9** bar
